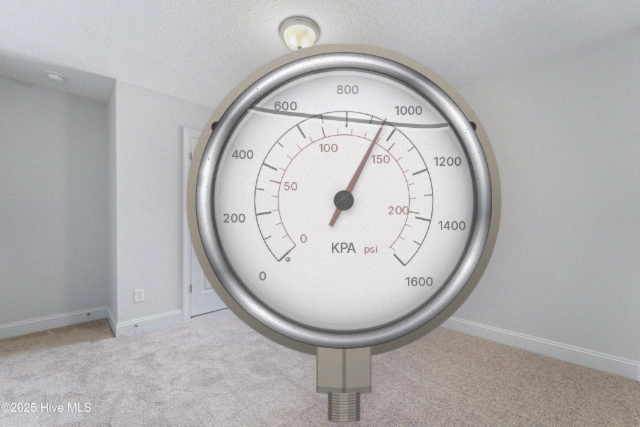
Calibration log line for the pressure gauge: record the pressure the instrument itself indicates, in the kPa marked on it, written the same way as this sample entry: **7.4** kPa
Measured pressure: **950** kPa
